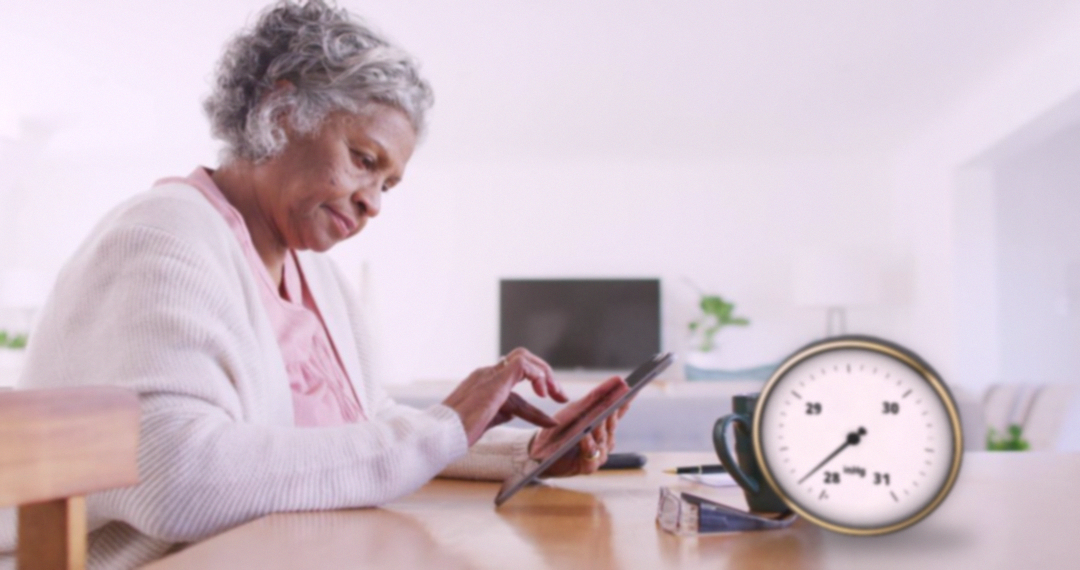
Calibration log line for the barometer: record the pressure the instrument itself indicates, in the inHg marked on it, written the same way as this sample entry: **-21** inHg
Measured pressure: **28.2** inHg
